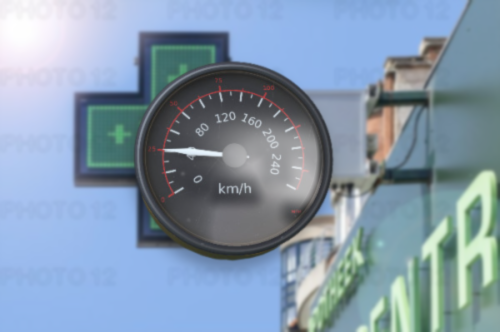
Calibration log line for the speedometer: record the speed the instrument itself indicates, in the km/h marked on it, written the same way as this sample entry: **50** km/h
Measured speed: **40** km/h
